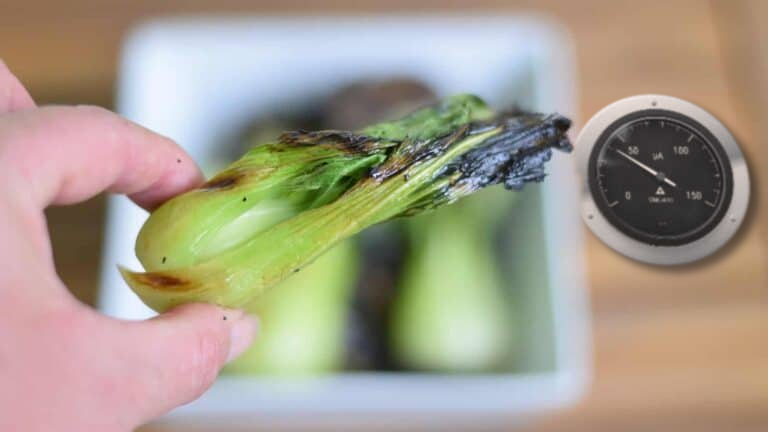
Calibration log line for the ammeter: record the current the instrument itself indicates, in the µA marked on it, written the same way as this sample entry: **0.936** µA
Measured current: **40** µA
